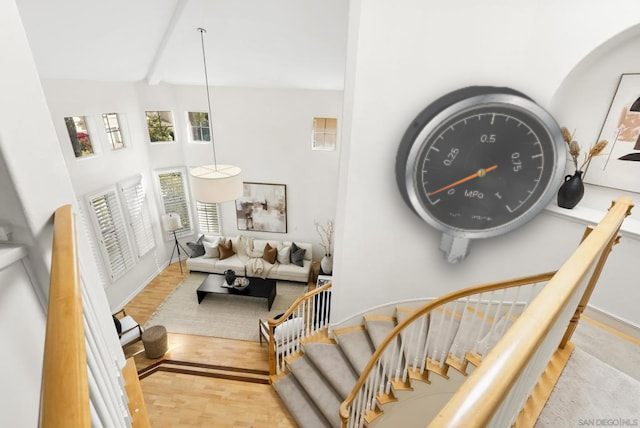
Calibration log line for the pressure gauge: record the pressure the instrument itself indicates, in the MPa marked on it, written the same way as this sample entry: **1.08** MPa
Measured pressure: **0.05** MPa
